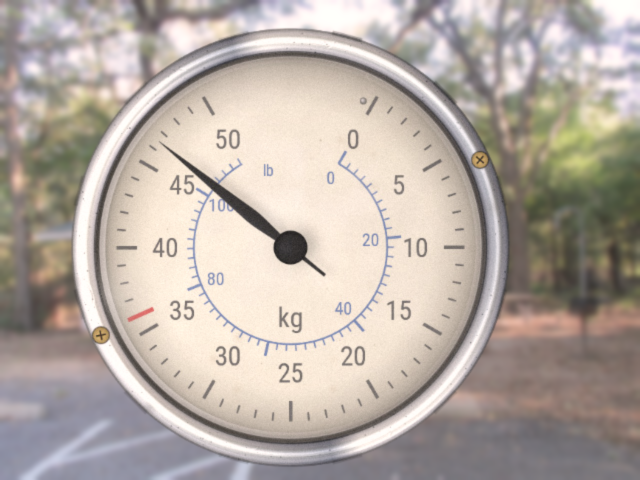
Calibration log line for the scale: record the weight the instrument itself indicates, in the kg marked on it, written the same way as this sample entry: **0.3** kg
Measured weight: **46.5** kg
